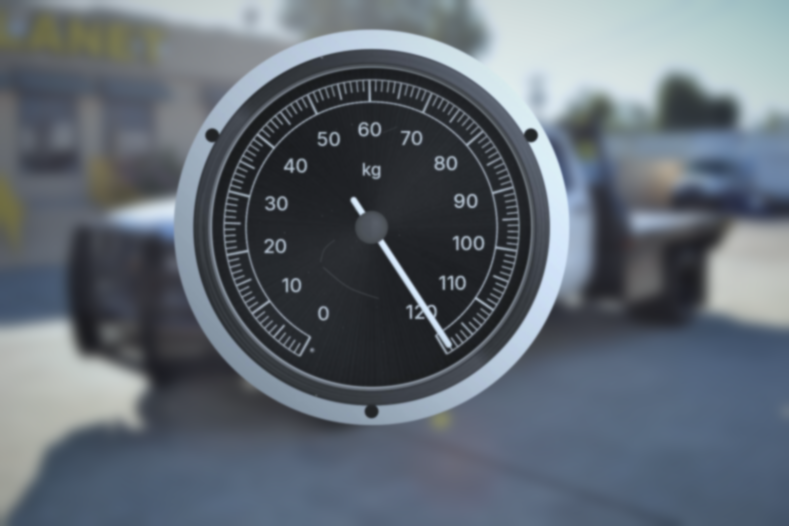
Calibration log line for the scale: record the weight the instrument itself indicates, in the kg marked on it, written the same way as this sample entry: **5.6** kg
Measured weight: **119** kg
